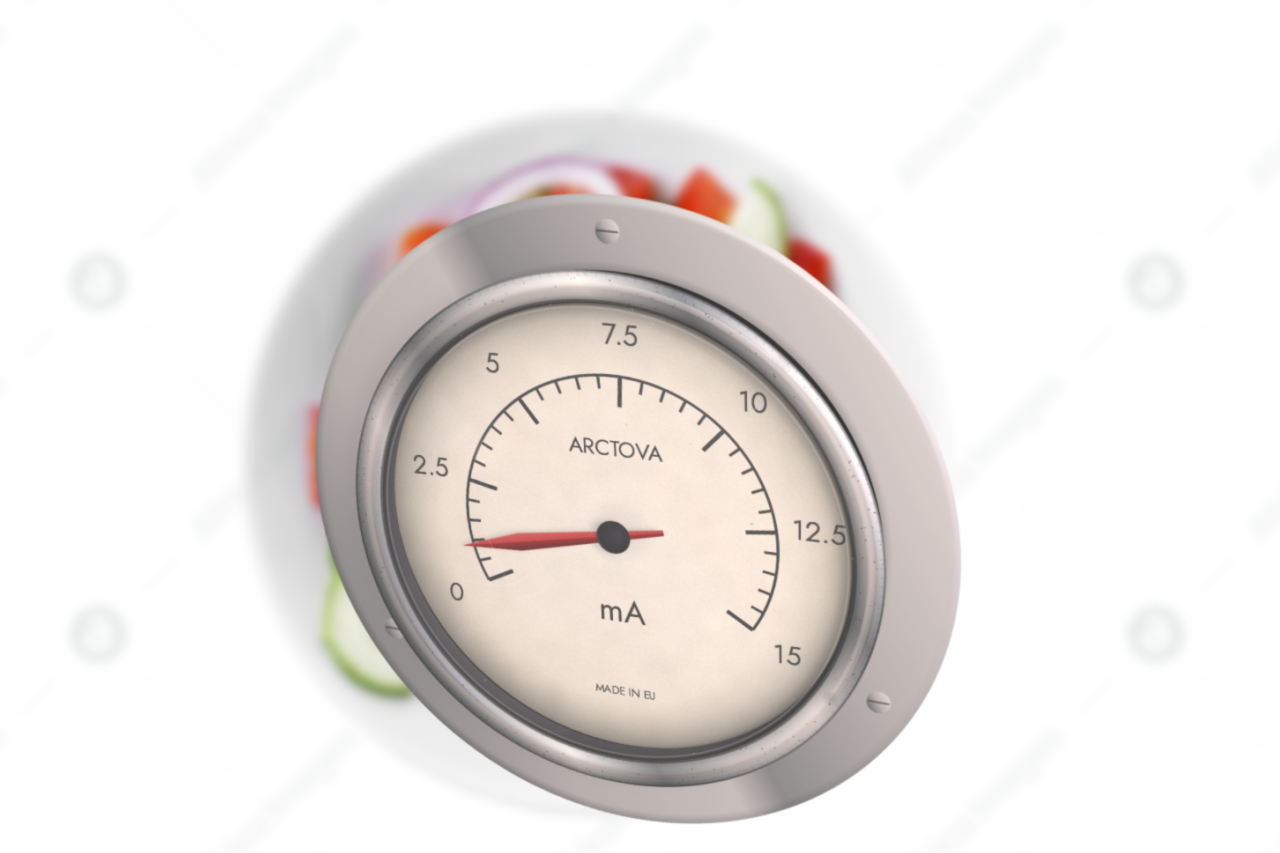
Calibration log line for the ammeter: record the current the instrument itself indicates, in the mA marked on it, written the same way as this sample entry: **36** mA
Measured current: **1** mA
